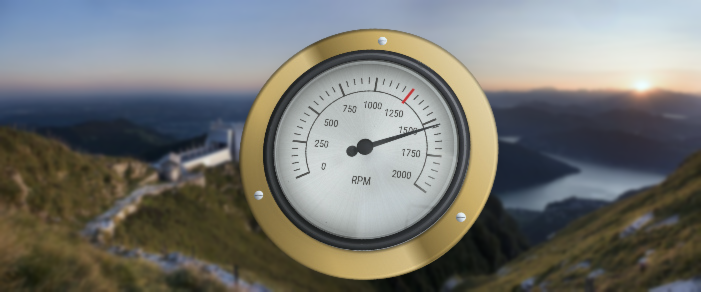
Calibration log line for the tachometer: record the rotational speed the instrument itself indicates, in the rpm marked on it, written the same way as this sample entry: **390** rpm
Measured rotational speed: **1550** rpm
